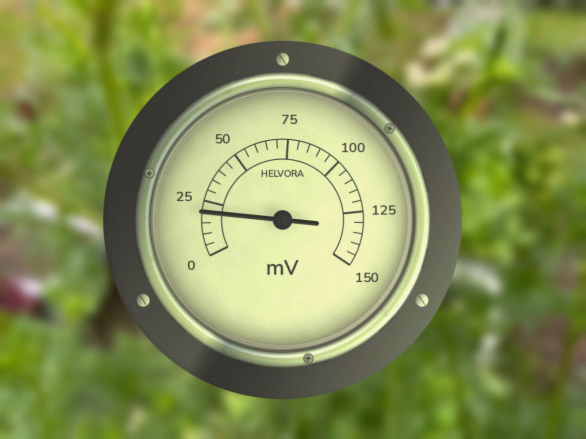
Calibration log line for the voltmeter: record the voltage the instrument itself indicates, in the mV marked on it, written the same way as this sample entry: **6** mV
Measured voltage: **20** mV
